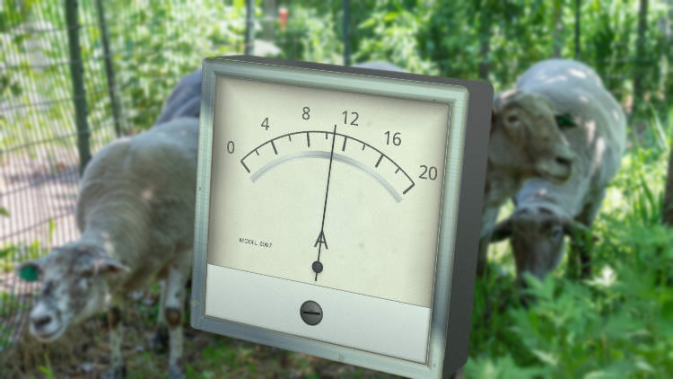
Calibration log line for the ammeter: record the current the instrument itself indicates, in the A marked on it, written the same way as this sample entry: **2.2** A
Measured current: **11** A
